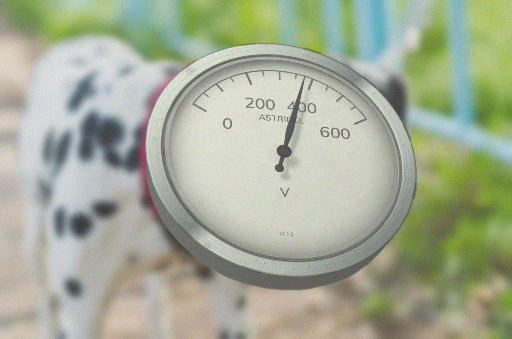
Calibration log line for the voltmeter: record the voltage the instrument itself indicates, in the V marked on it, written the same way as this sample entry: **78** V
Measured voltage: **375** V
